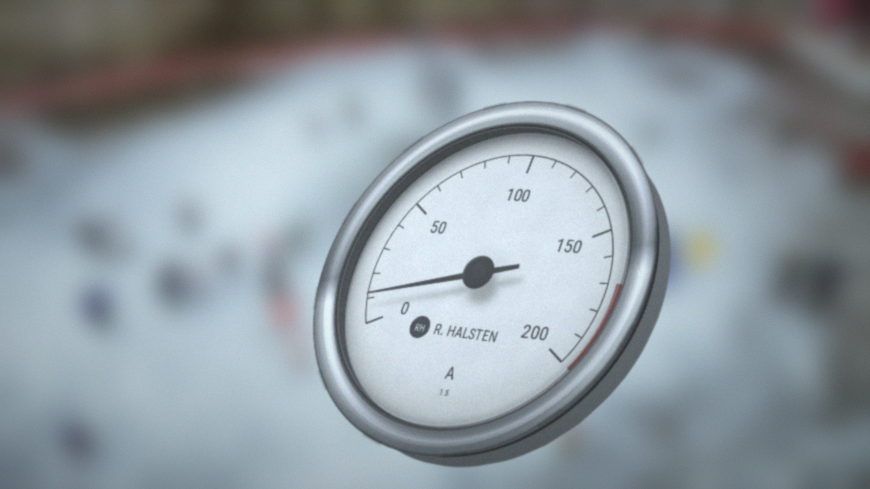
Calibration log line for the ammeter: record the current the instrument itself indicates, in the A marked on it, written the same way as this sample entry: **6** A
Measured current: **10** A
